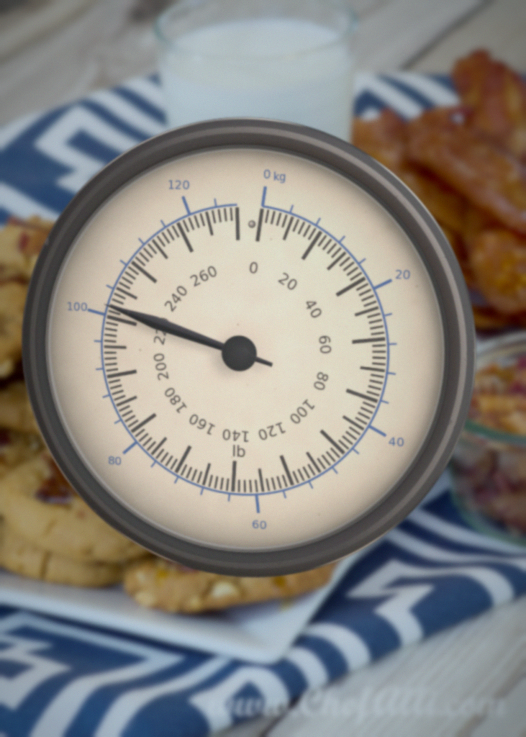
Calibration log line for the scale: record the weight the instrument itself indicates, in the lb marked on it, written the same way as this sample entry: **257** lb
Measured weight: **224** lb
